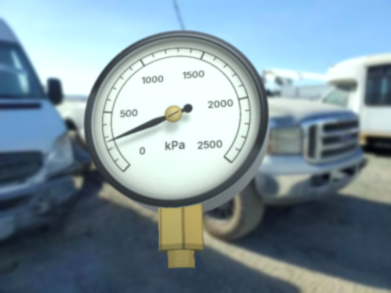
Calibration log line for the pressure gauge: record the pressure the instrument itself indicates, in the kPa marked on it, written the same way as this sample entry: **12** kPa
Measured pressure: **250** kPa
